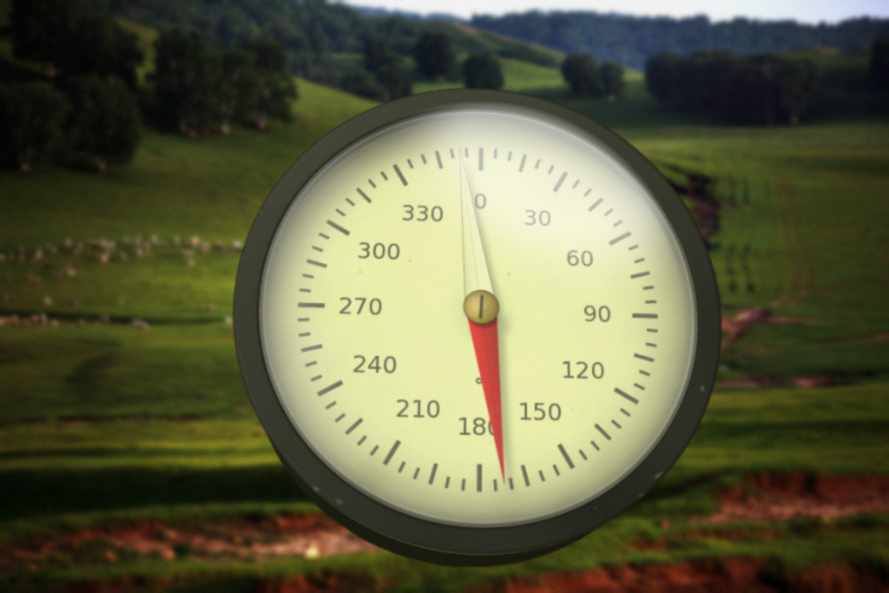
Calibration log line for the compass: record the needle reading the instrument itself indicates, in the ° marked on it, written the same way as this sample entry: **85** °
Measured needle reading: **172.5** °
